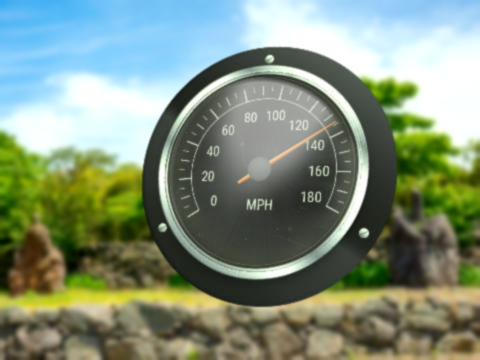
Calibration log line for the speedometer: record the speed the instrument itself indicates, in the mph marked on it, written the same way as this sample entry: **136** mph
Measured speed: **135** mph
